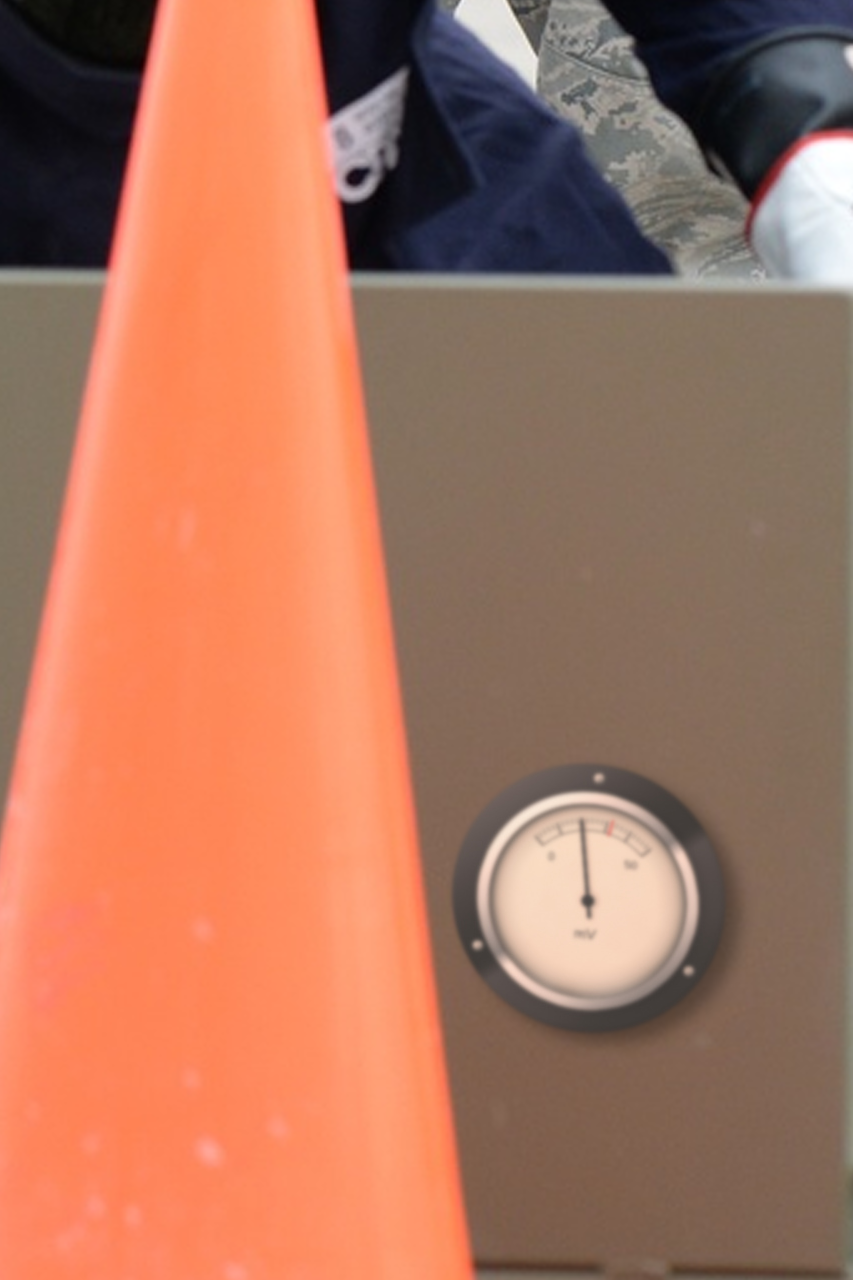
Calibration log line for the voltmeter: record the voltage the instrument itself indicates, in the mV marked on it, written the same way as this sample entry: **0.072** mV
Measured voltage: **20** mV
